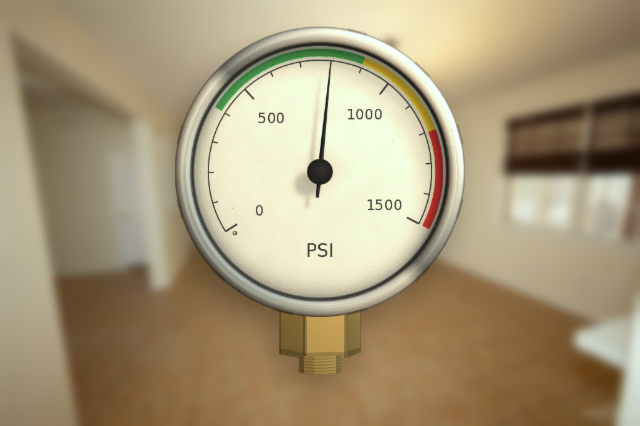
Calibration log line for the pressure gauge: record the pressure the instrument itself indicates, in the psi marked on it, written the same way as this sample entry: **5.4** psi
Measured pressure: **800** psi
